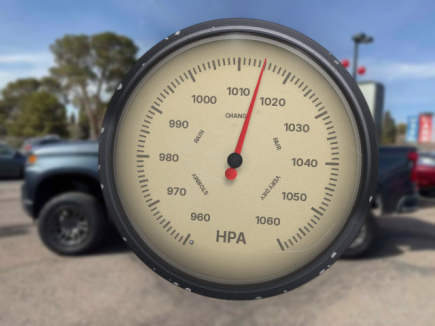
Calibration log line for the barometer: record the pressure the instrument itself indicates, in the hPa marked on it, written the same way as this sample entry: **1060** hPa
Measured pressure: **1015** hPa
